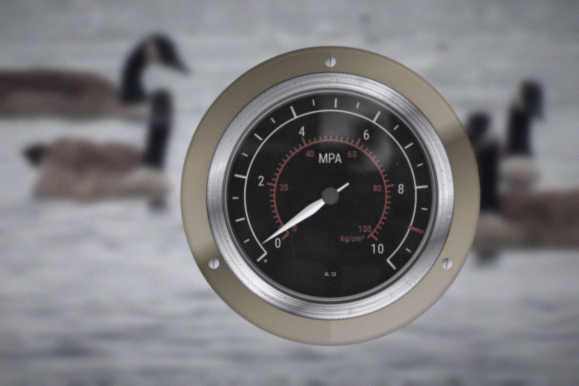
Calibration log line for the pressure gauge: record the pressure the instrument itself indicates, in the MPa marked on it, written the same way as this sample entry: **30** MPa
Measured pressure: **0.25** MPa
